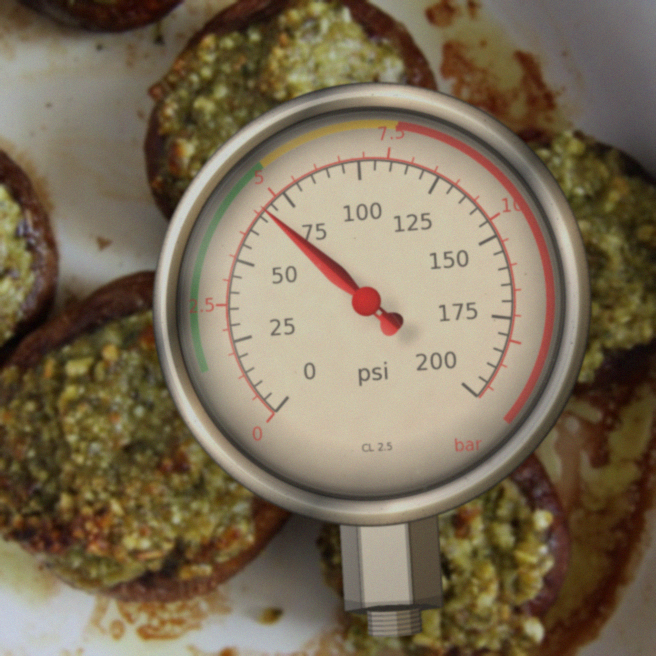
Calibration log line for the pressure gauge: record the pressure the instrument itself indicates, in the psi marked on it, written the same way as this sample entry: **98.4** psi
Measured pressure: **67.5** psi
